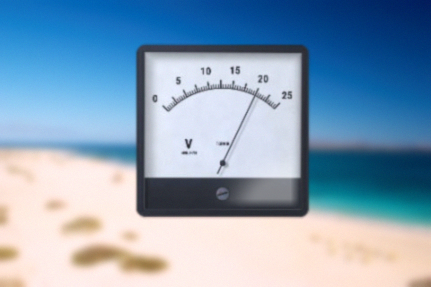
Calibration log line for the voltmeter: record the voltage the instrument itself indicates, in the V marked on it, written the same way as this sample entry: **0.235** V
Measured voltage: **20** V
